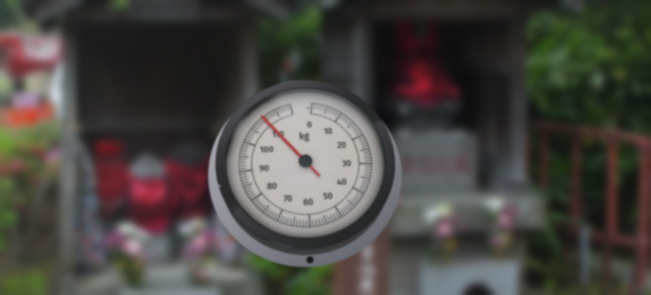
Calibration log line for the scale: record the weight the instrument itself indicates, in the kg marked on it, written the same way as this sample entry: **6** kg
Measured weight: **110** kg
